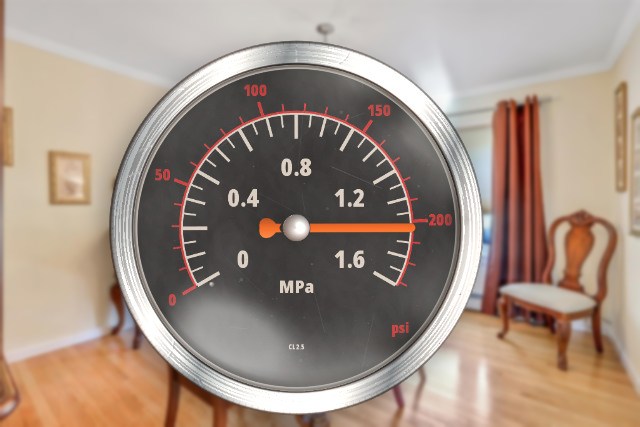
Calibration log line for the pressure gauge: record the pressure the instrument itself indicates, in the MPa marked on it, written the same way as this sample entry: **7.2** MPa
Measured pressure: **1.4** MPa
